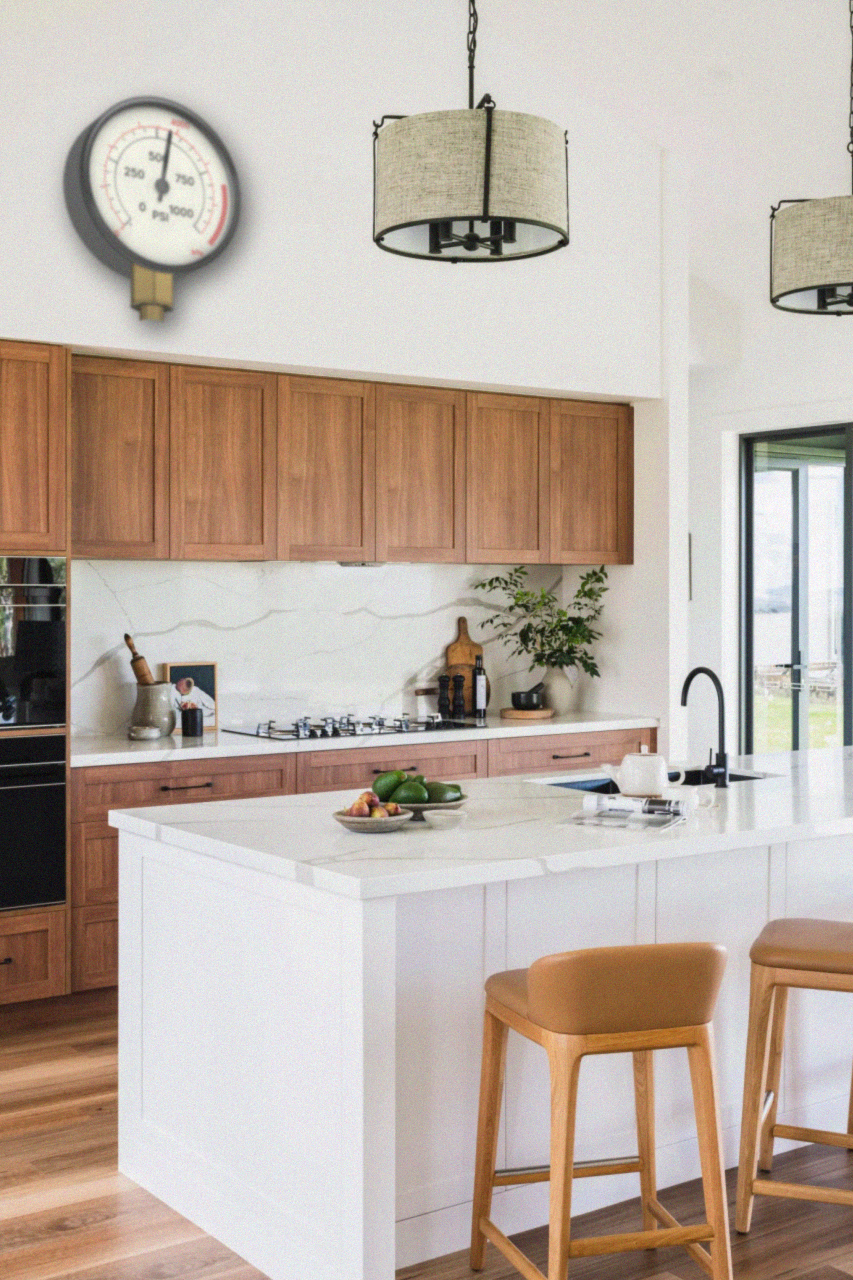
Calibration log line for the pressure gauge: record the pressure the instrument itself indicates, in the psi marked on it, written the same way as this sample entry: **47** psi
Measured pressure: **550** psi
